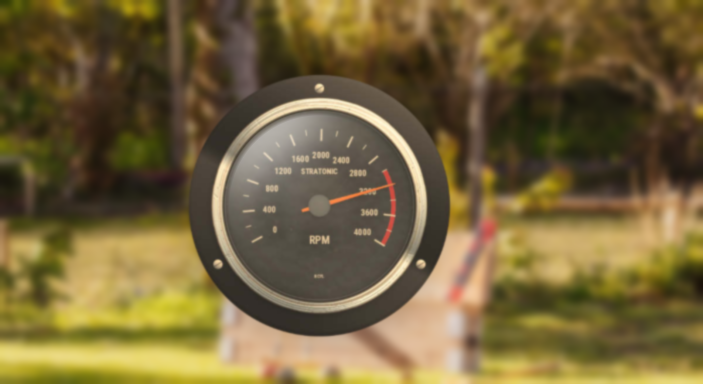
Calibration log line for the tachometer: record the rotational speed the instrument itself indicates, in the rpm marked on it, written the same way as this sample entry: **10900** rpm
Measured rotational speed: **3200** rpm
